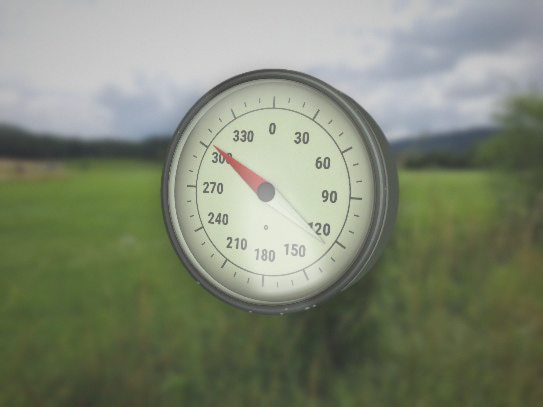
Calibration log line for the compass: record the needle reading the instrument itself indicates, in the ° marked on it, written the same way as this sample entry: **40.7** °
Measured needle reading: **305** °
